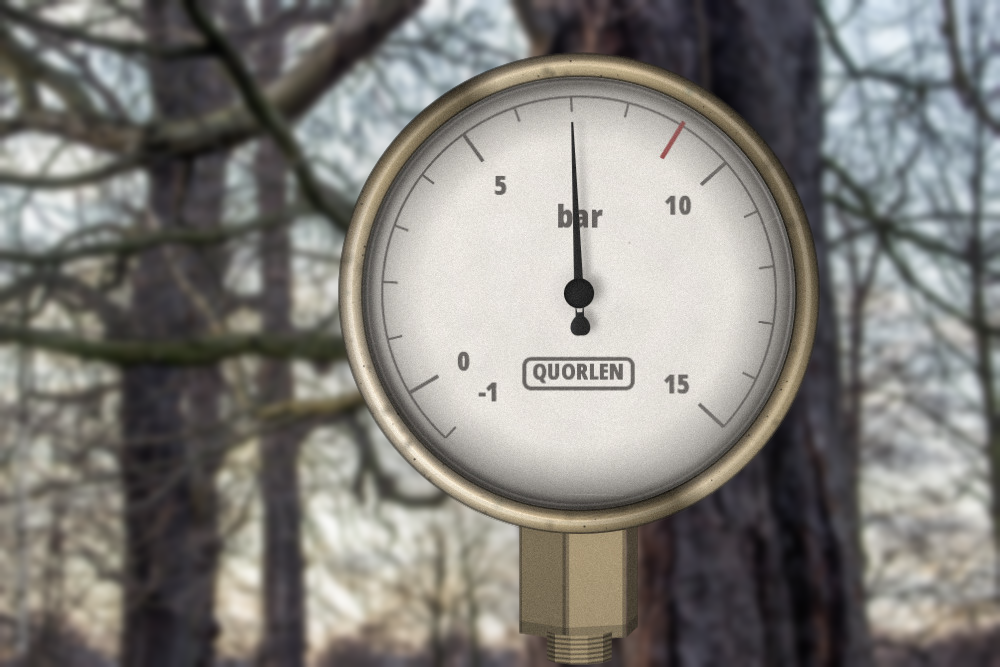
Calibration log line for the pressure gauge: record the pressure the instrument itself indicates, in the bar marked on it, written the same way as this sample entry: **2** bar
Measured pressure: **7** bar
